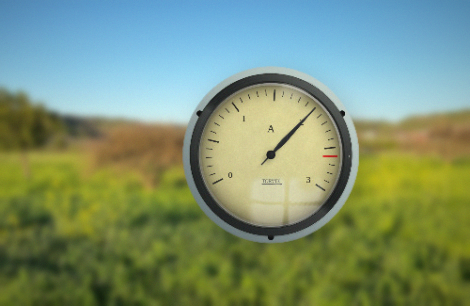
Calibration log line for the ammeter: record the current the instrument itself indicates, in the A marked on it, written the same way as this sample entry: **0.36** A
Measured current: **2** A
